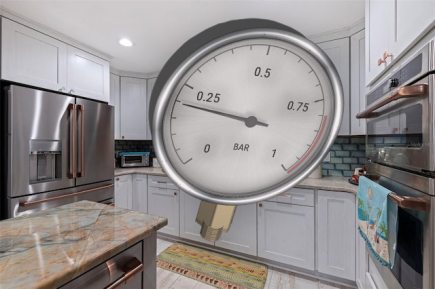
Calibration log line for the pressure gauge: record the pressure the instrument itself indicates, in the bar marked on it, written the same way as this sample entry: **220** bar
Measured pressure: **0.2** bar
